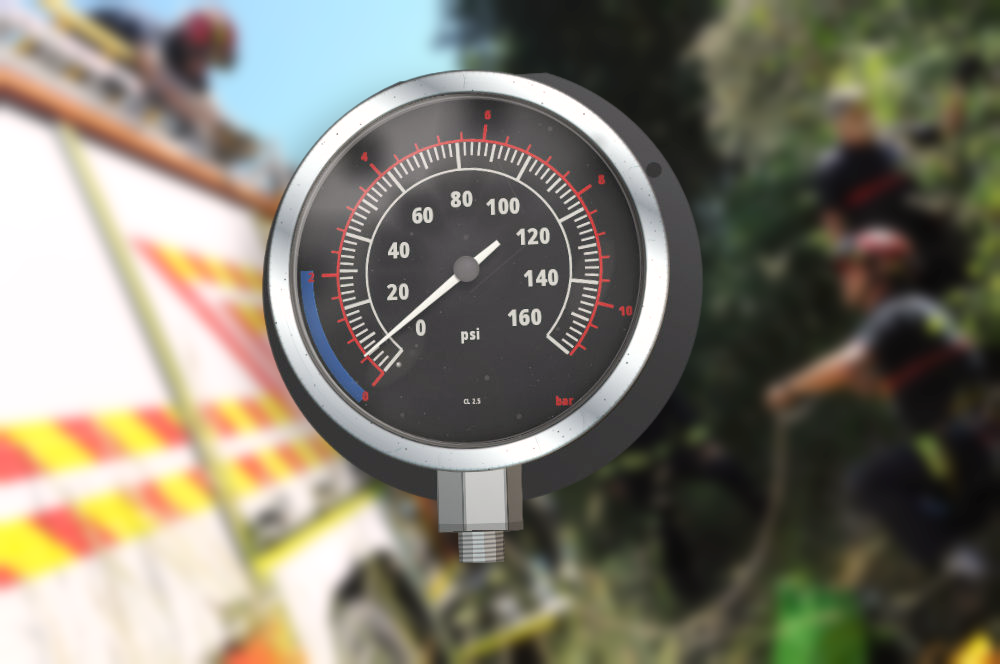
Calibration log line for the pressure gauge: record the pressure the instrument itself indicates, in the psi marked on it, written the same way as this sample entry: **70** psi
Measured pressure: **6** psi
